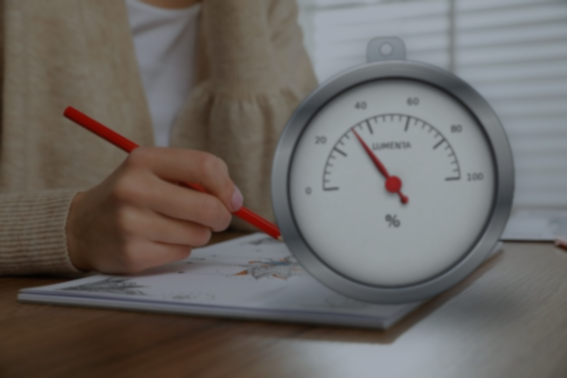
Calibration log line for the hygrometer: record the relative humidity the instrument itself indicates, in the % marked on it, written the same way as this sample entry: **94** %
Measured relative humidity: **32** %
